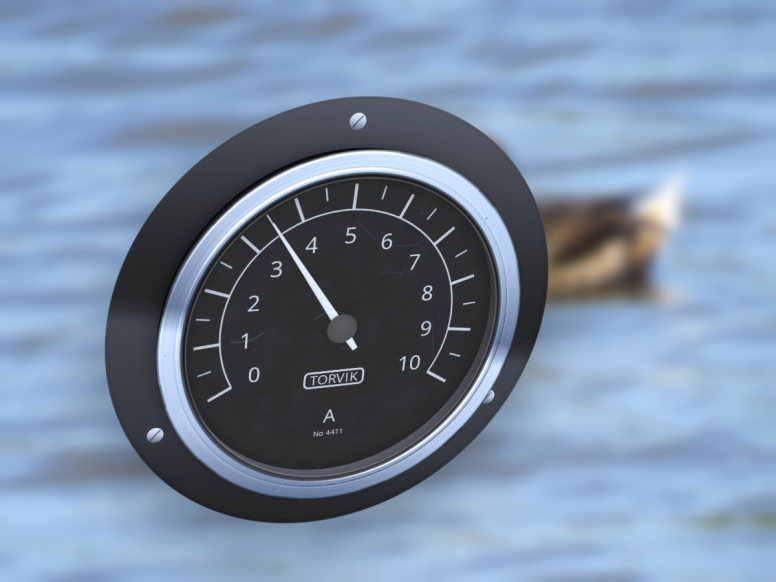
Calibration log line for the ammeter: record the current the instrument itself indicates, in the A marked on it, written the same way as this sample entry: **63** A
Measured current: **3.5** A
